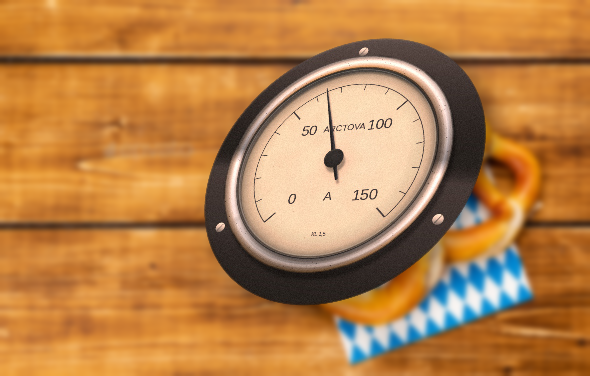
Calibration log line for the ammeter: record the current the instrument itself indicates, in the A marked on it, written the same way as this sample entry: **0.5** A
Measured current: **65** A
